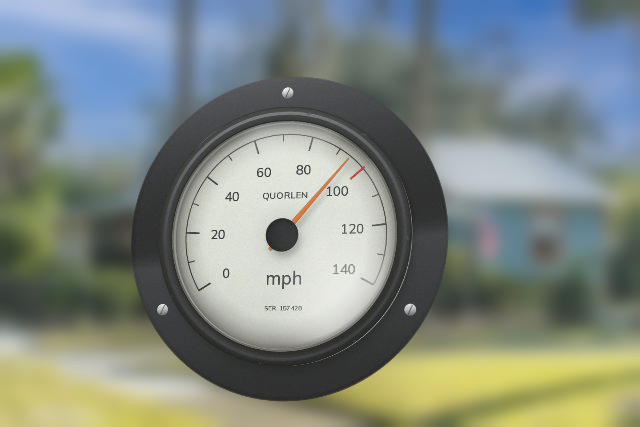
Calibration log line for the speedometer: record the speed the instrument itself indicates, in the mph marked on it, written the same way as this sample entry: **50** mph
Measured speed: **95** mph
